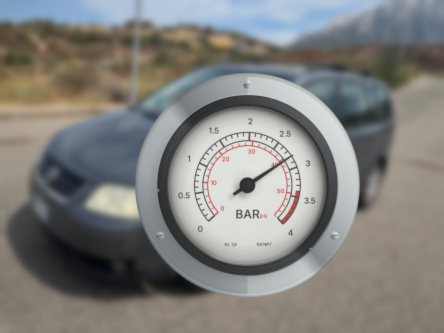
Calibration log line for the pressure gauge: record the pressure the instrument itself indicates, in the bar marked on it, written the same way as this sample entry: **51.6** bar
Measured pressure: **2.8** bar
